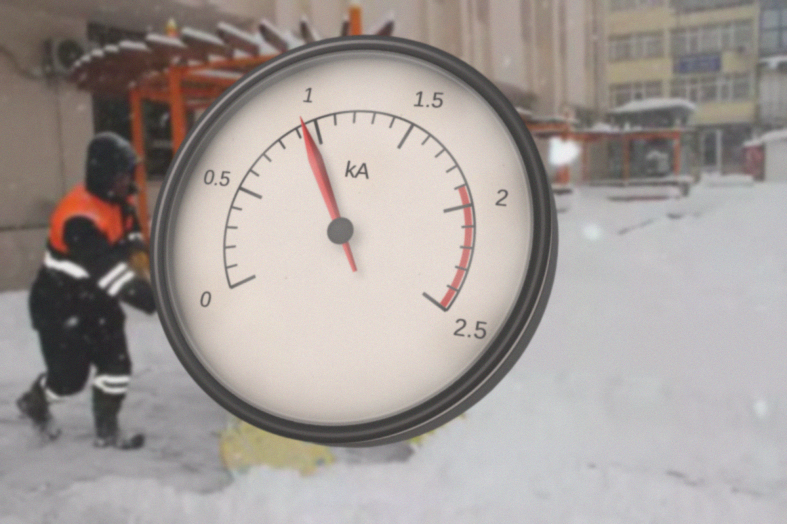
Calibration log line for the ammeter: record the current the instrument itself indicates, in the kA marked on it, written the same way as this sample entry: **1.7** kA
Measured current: **0.95** kA
